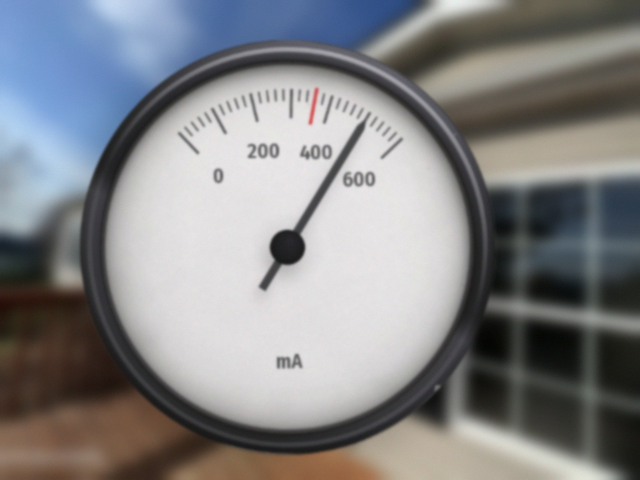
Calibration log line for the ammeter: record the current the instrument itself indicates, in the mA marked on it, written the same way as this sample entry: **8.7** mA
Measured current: **500** mA
